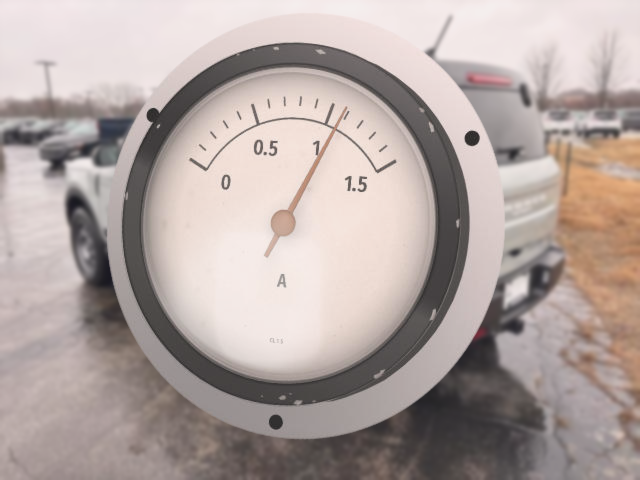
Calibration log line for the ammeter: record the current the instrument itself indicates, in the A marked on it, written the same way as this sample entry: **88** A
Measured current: **1.1** A
